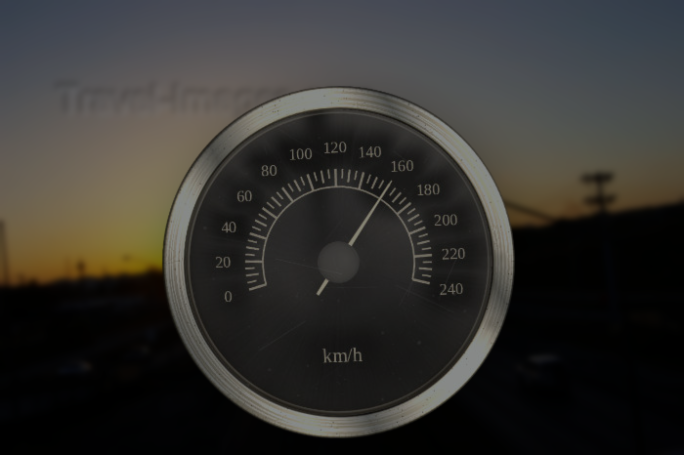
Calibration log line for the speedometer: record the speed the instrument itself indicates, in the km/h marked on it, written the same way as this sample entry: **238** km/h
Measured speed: **160** km/h
